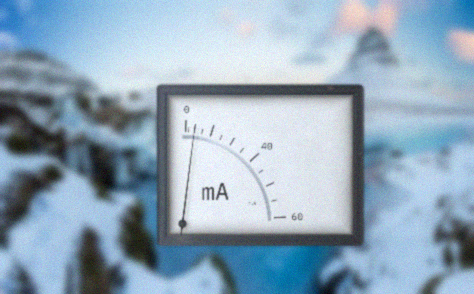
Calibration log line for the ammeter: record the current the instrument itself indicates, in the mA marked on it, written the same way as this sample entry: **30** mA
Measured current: **10** mA
